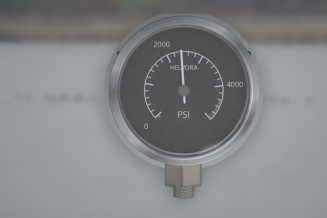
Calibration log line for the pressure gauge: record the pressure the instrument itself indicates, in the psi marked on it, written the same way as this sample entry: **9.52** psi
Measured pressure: **2400** psi
